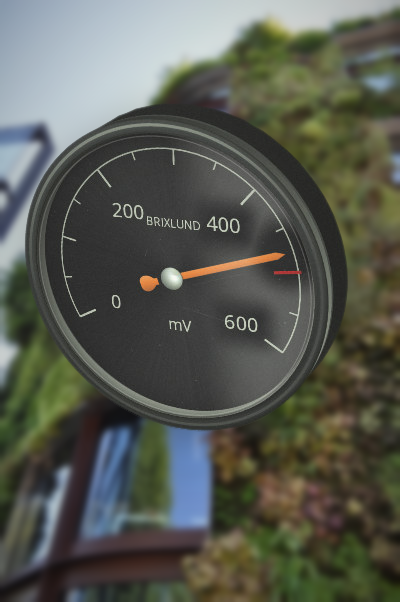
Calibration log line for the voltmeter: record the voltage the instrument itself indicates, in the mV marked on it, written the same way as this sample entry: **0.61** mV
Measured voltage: **475** mV
